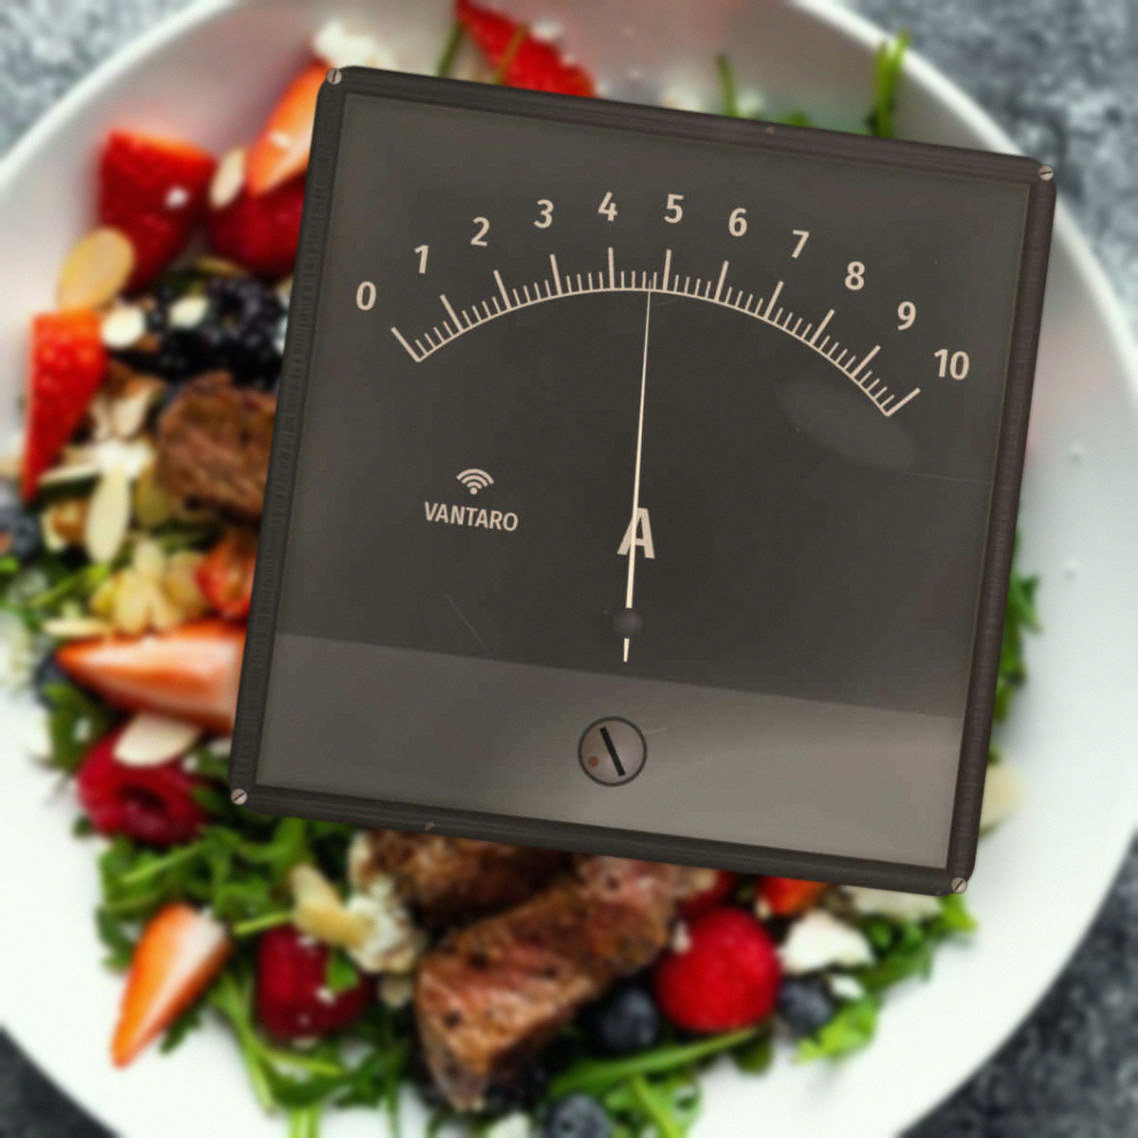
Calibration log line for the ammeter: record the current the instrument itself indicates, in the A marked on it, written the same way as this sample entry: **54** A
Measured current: **4.7** A
